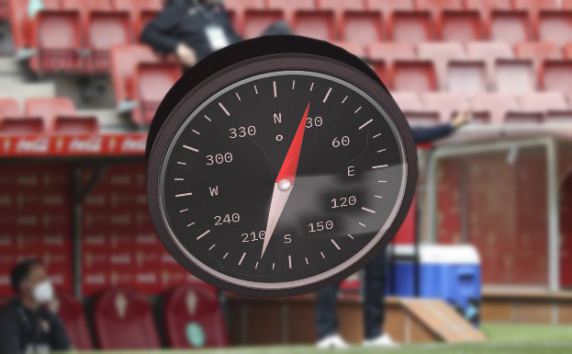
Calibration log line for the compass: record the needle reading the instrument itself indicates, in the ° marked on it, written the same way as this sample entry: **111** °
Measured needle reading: **20** °
